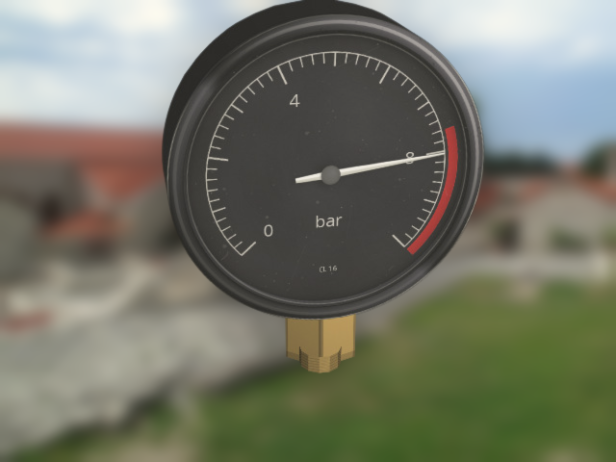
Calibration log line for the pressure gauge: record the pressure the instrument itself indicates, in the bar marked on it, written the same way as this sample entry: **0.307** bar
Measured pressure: **8** bar
